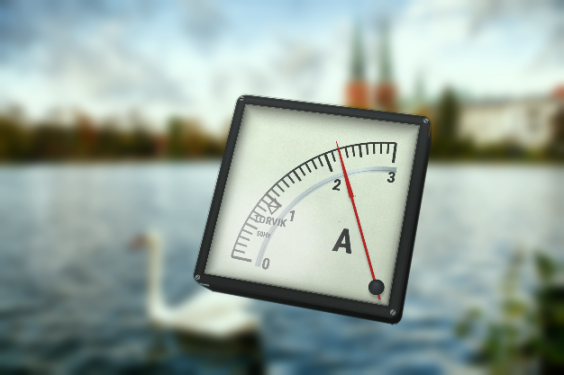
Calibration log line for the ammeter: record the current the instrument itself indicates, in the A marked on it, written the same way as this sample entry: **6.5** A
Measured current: **2.2** A
